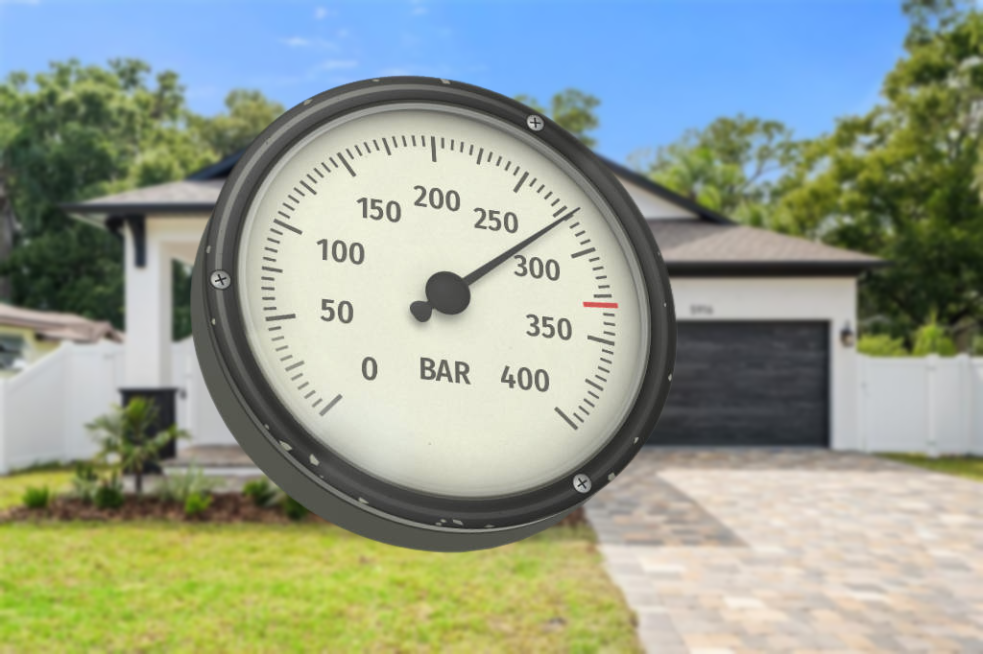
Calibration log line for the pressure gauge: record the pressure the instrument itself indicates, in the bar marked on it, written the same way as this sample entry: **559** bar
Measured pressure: **280** bar
